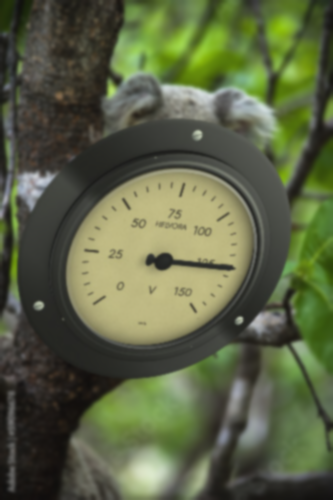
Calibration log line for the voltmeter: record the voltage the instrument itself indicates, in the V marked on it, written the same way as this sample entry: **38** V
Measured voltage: **125** V
